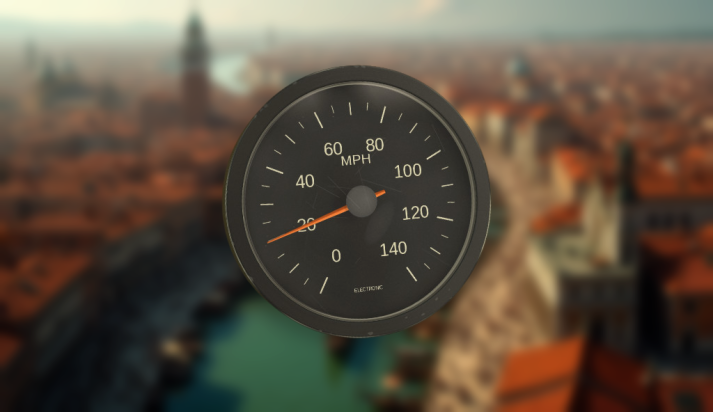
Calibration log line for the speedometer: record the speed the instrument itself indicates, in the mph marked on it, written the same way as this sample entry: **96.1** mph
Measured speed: **20** mph
